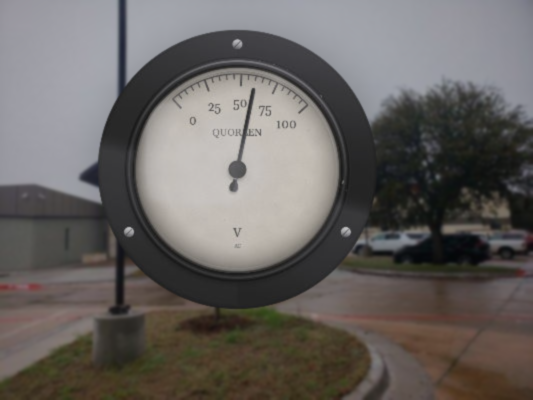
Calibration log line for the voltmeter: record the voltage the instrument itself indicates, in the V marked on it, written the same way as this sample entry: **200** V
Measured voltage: **60** V
